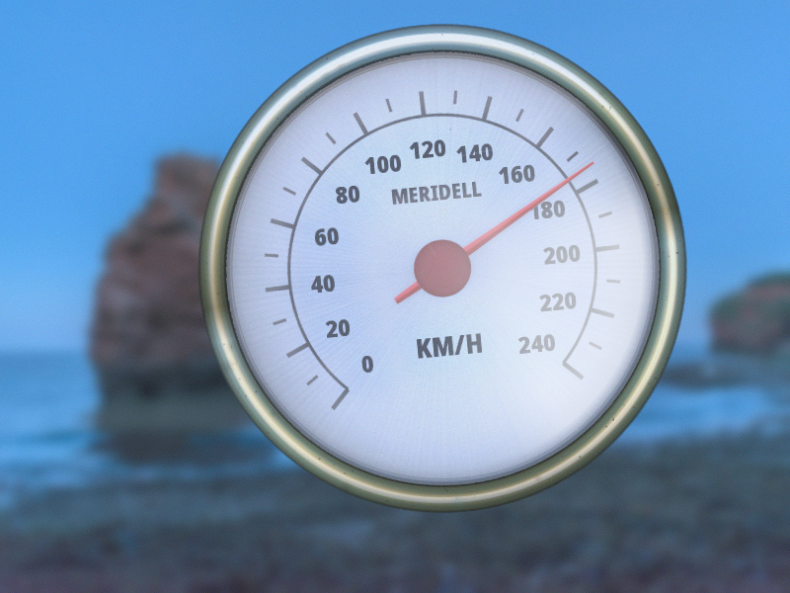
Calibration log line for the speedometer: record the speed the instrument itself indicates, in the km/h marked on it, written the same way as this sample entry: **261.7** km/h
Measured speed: **175** km/h
